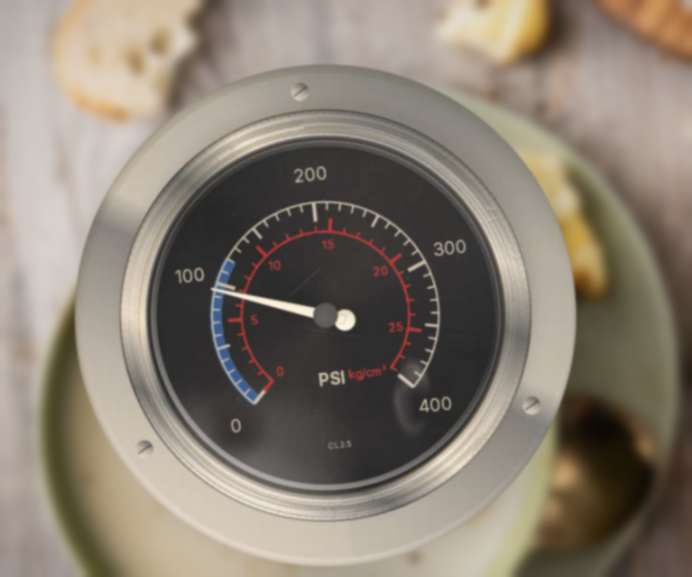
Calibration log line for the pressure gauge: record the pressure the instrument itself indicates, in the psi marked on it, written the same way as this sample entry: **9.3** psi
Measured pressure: **95** psi
